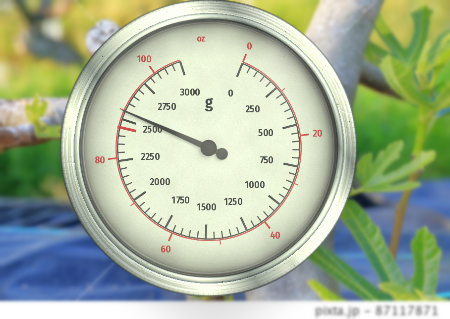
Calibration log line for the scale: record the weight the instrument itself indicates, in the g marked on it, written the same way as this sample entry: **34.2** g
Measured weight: **2550** g
